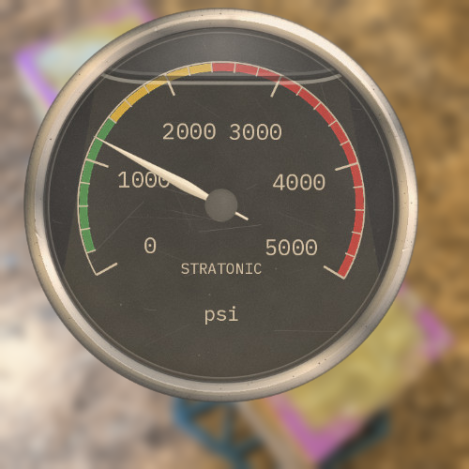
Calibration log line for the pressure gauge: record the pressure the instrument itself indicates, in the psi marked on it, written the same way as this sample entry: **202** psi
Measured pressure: **1200** psi
